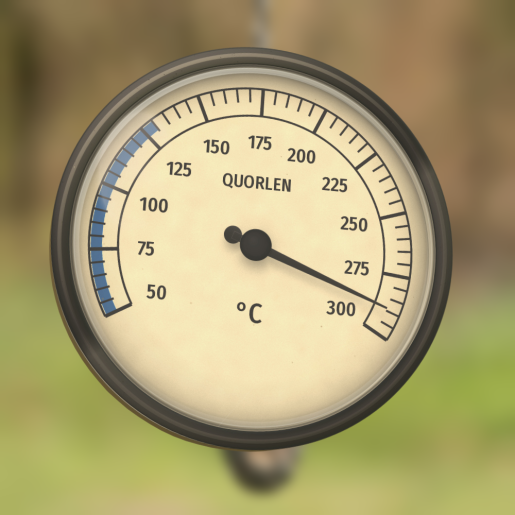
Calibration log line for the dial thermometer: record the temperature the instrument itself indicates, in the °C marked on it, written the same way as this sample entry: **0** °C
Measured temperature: **290** °C
